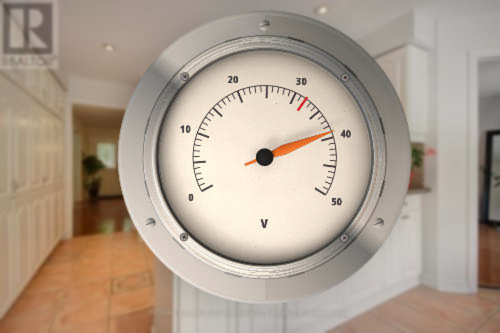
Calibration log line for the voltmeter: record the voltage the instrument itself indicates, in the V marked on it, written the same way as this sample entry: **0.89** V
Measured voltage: **39** V
